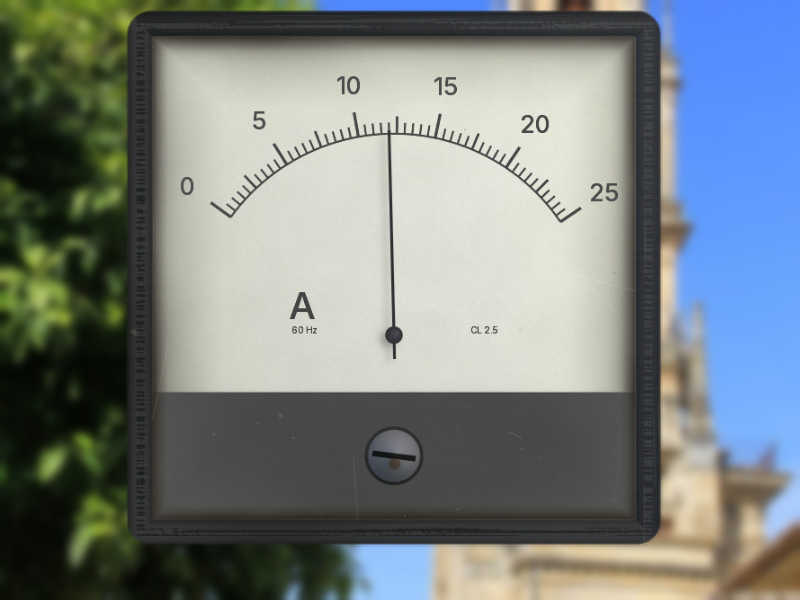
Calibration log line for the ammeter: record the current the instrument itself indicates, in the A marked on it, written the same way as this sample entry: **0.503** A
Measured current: **12** A
